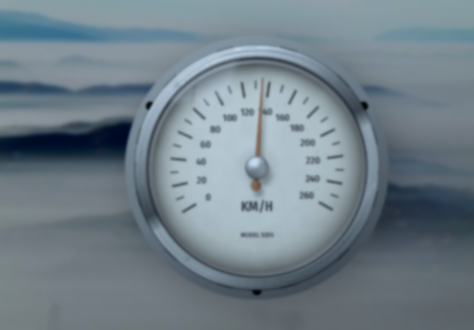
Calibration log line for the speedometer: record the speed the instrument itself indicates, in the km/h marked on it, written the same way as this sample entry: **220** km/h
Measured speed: **135** km/h
